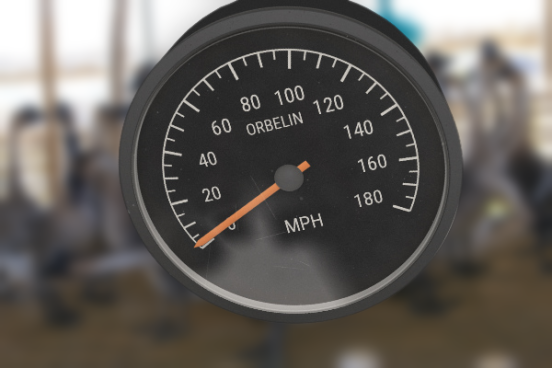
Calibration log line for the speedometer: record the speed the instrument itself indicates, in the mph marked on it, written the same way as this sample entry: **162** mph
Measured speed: **2.5** mph
